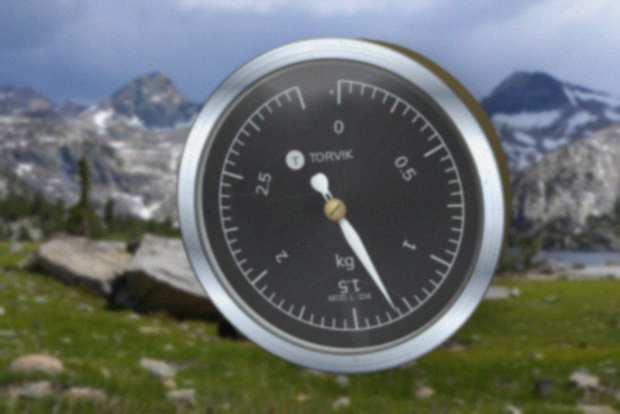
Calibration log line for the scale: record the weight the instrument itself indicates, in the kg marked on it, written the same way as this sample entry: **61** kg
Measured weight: **1.3** kg
